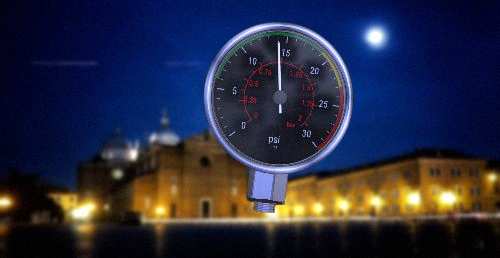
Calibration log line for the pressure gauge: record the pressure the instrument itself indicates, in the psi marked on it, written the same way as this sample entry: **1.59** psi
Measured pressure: **14** psi
